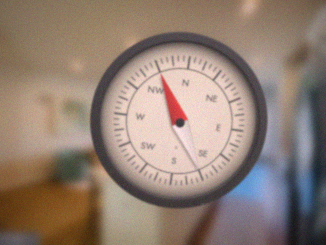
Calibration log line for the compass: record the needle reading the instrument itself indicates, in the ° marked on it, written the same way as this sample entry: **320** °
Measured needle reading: **330** °
